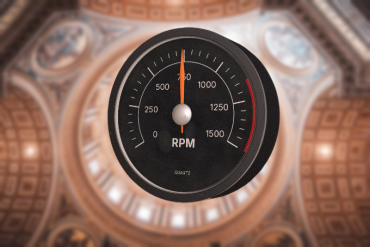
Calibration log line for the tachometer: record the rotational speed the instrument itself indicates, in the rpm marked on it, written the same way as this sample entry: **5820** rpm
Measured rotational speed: **750** rpm
